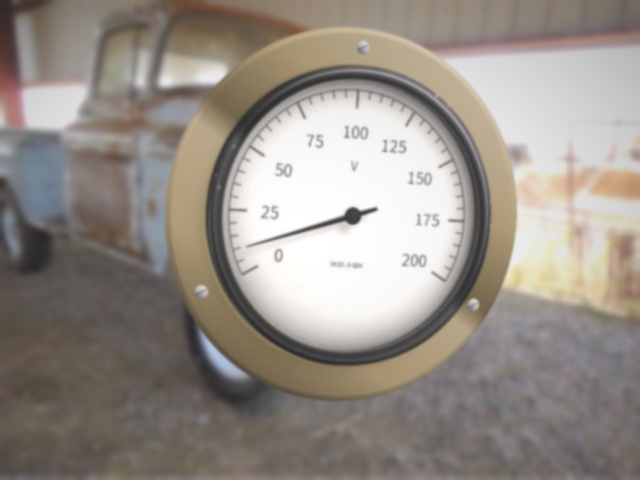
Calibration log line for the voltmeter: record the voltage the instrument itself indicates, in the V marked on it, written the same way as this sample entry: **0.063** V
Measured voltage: **10** V
